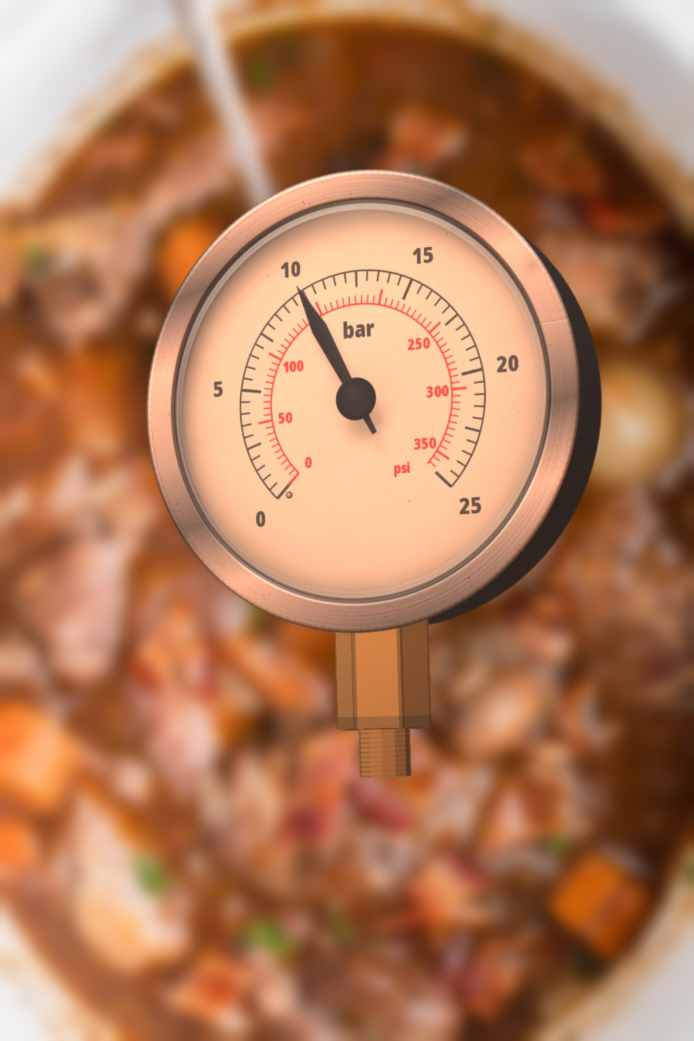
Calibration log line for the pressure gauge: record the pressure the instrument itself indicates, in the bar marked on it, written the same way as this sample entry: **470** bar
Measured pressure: **10** bar
